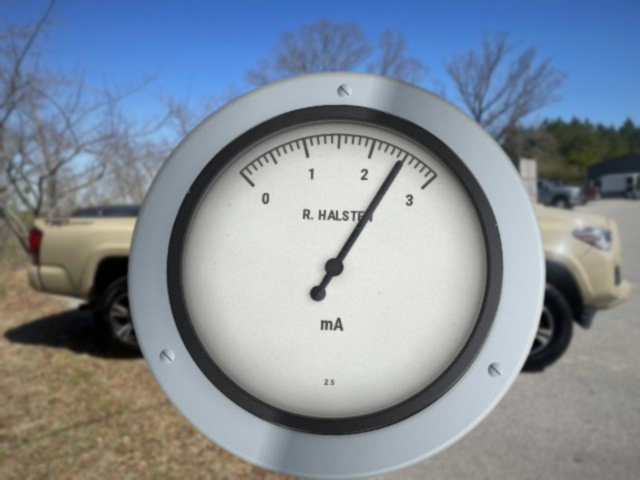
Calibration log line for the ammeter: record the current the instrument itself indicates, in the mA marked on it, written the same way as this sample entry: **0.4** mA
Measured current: **2.5** mA
